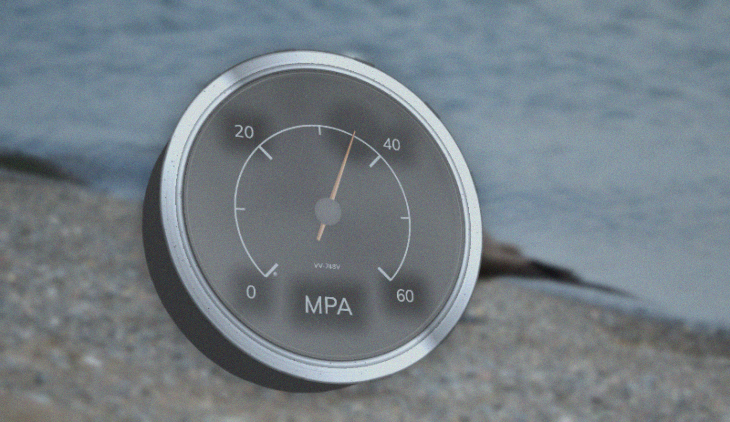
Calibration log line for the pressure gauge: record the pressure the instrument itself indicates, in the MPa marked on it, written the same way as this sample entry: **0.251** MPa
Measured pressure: **35** MPa
